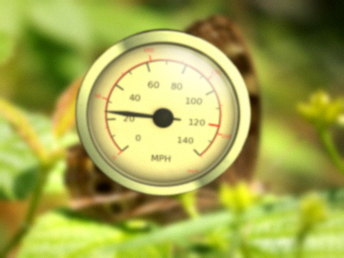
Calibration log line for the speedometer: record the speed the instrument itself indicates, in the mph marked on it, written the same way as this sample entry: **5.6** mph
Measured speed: **25** mph
